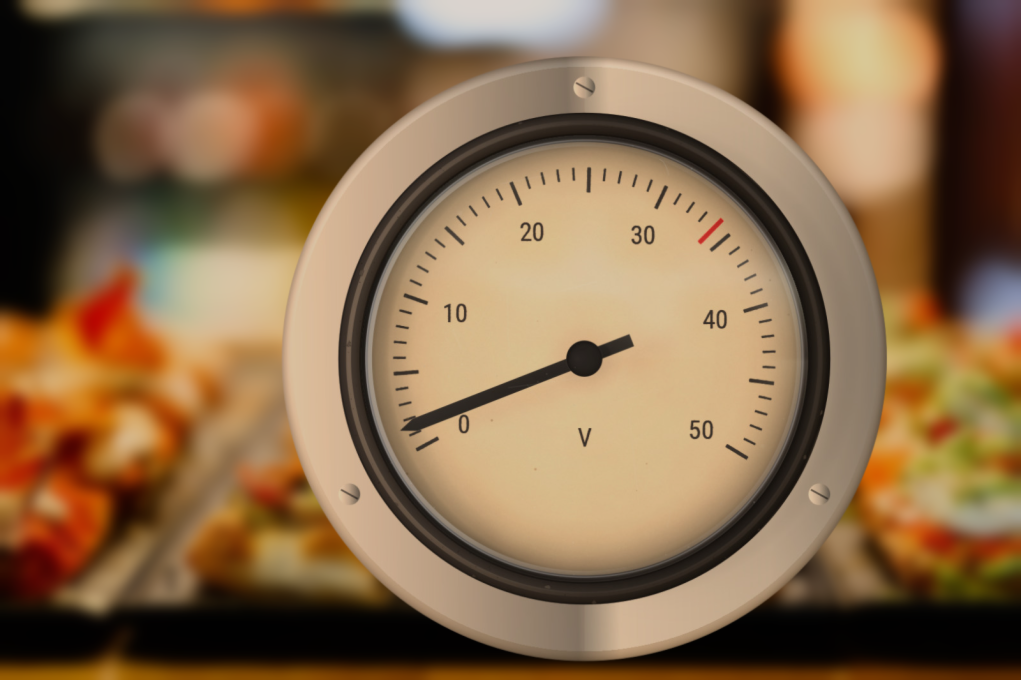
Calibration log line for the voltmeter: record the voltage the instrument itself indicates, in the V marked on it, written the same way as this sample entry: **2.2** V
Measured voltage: **1.5** V
